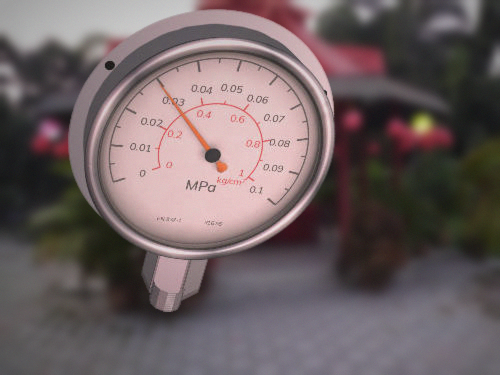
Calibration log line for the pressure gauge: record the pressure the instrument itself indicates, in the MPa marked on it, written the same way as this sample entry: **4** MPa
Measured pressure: **0.03** MPa
